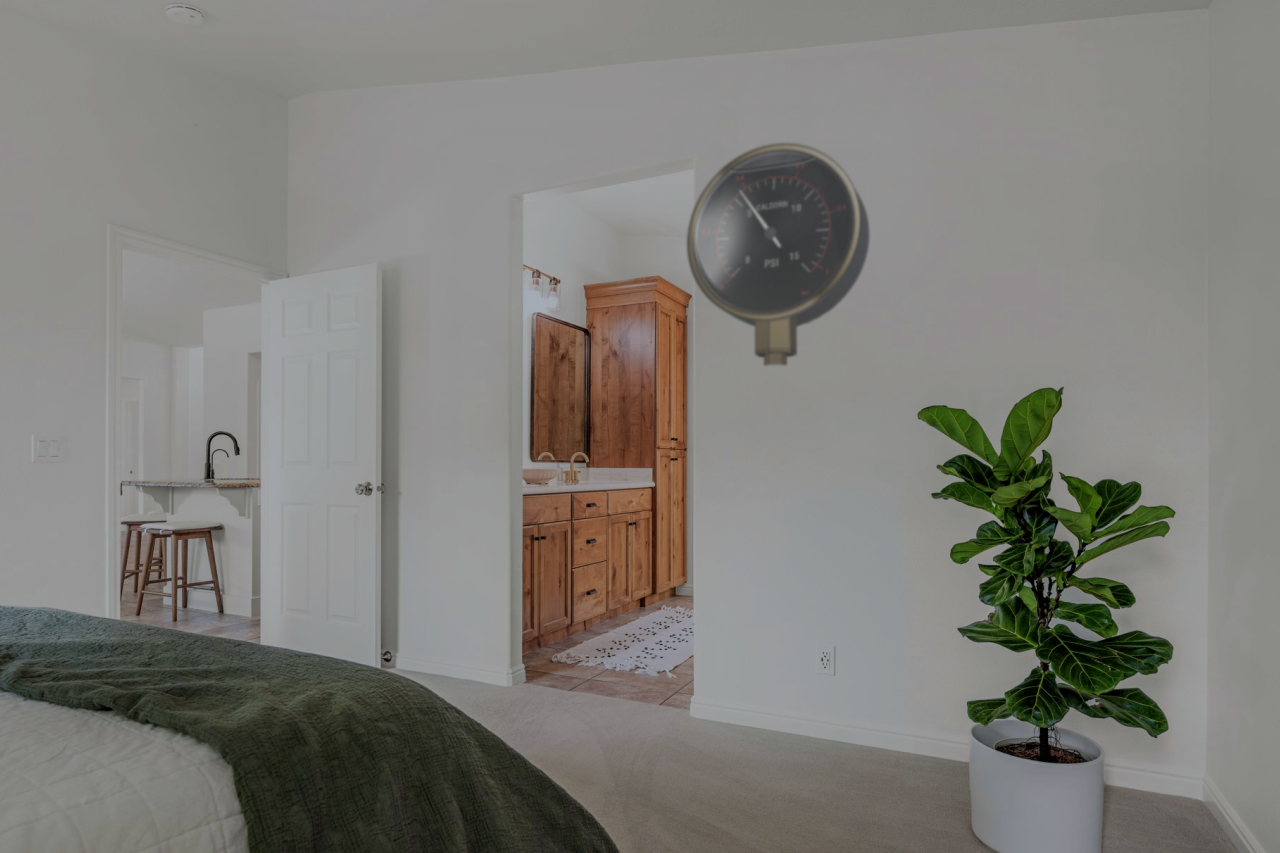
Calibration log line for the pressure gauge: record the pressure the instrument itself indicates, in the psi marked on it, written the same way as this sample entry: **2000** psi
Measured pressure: **5.5** psi
